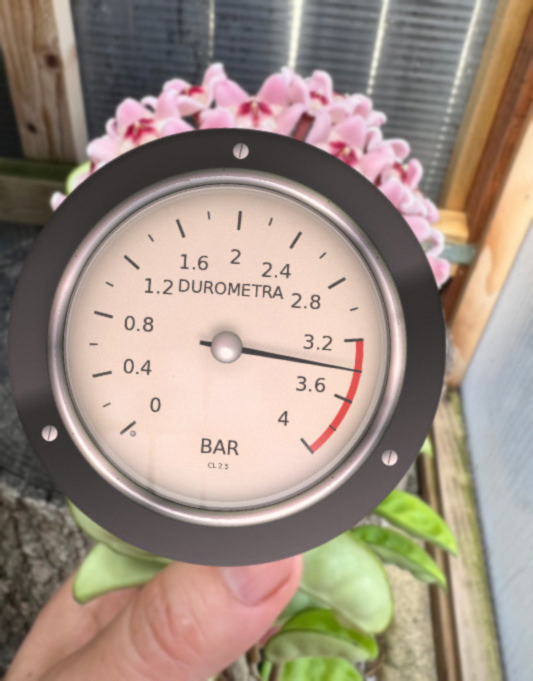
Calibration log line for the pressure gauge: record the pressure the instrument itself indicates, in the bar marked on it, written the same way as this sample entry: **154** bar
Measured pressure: **3.4** bar
